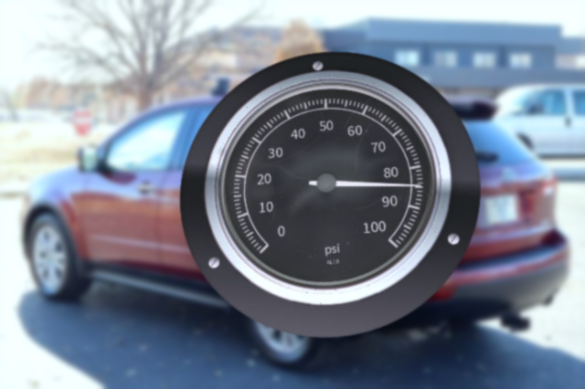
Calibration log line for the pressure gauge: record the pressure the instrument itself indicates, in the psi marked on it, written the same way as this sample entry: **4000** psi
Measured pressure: **85** psi
